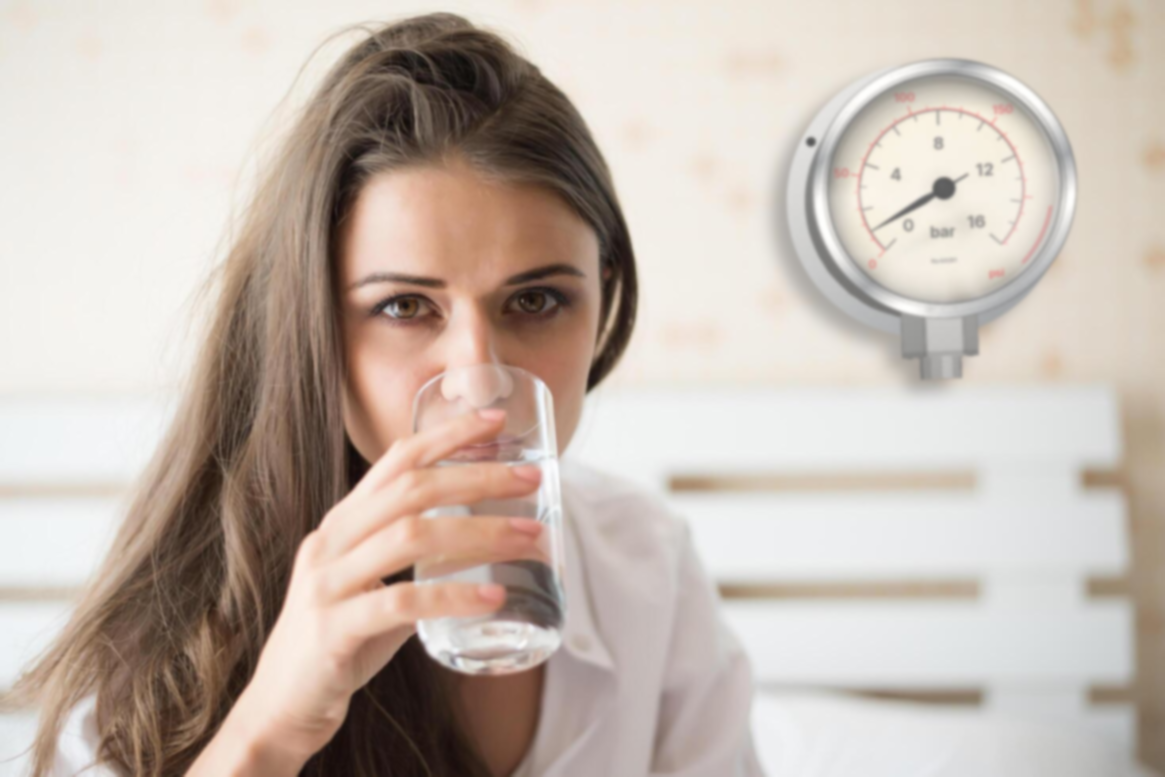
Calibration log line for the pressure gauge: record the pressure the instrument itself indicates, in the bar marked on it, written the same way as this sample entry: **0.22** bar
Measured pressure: **1** bar
